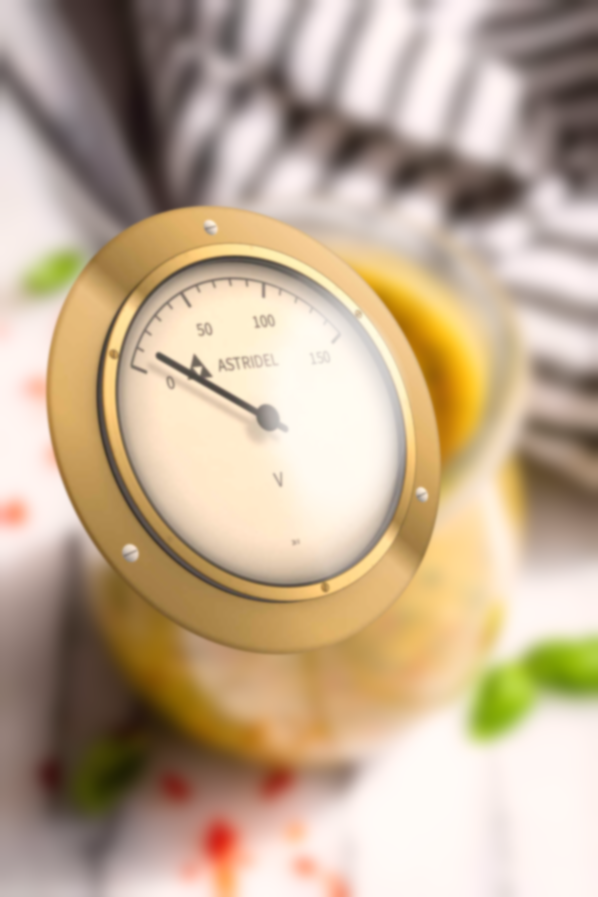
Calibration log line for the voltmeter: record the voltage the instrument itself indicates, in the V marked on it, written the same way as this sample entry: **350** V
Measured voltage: **10** V
